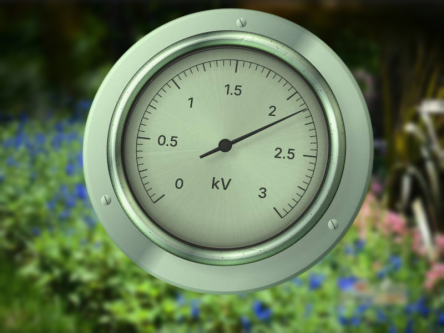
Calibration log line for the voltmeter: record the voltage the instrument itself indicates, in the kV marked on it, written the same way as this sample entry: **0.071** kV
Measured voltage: **2.15** kV
